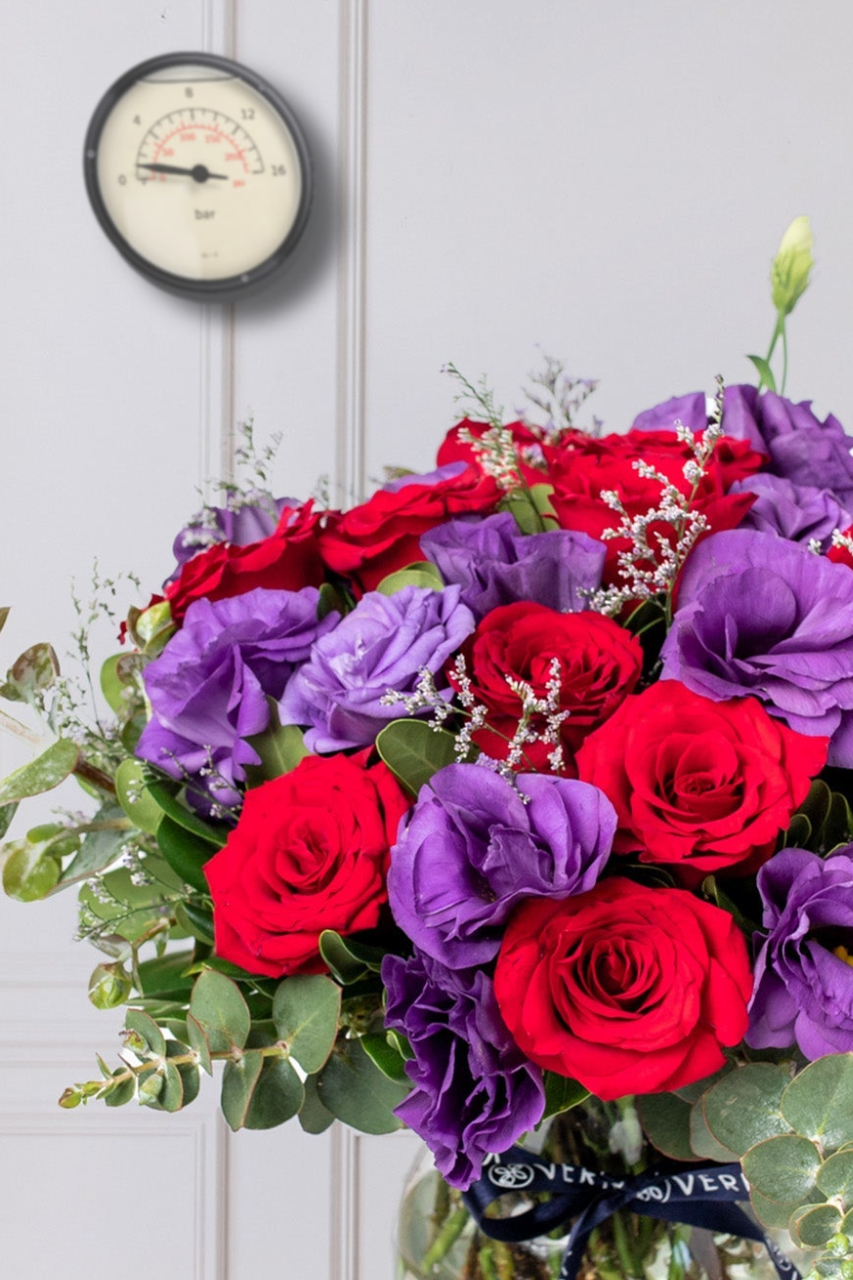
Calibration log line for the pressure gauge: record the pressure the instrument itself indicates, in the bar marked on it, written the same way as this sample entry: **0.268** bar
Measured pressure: **1** bar
